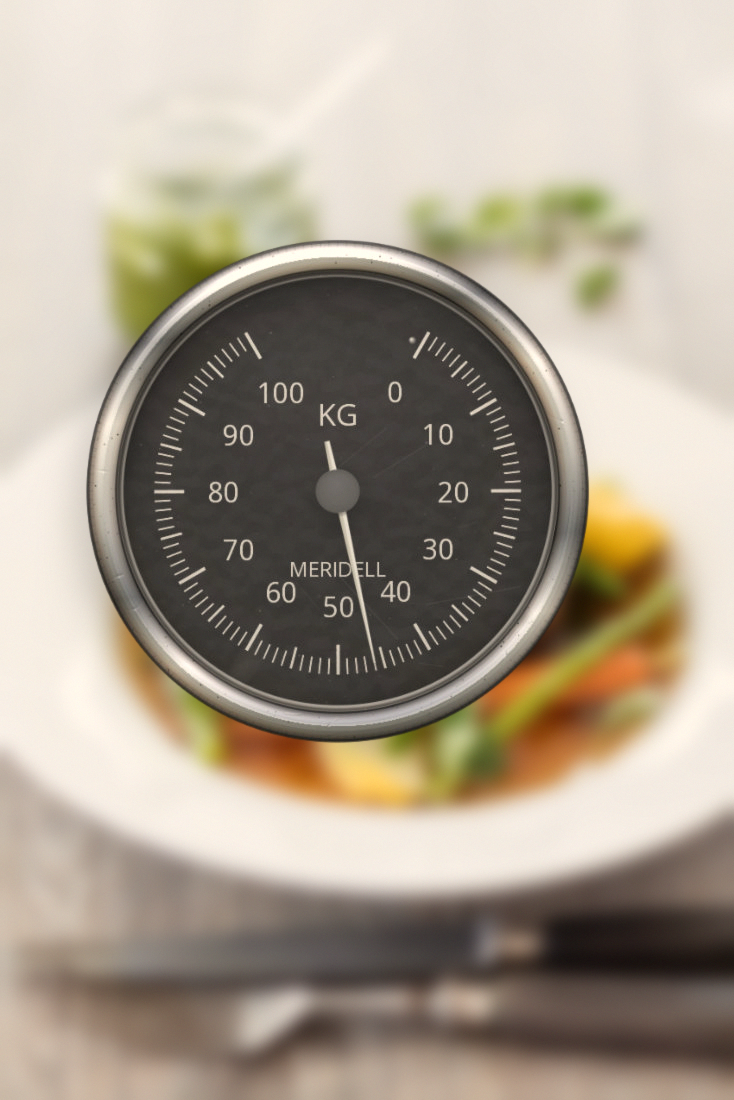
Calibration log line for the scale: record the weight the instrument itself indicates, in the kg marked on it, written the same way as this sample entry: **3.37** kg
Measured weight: **46** kg
